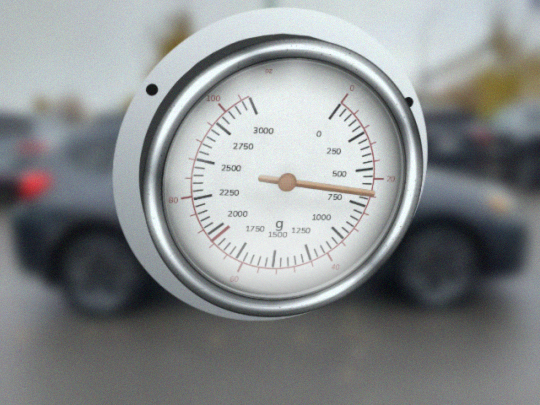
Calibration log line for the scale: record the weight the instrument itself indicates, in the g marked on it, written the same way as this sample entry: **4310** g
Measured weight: **650** g
